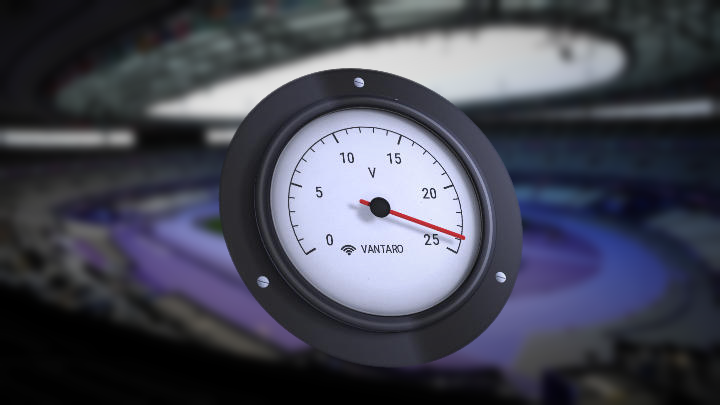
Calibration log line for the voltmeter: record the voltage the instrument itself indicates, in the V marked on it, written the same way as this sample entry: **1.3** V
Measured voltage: **24** V
